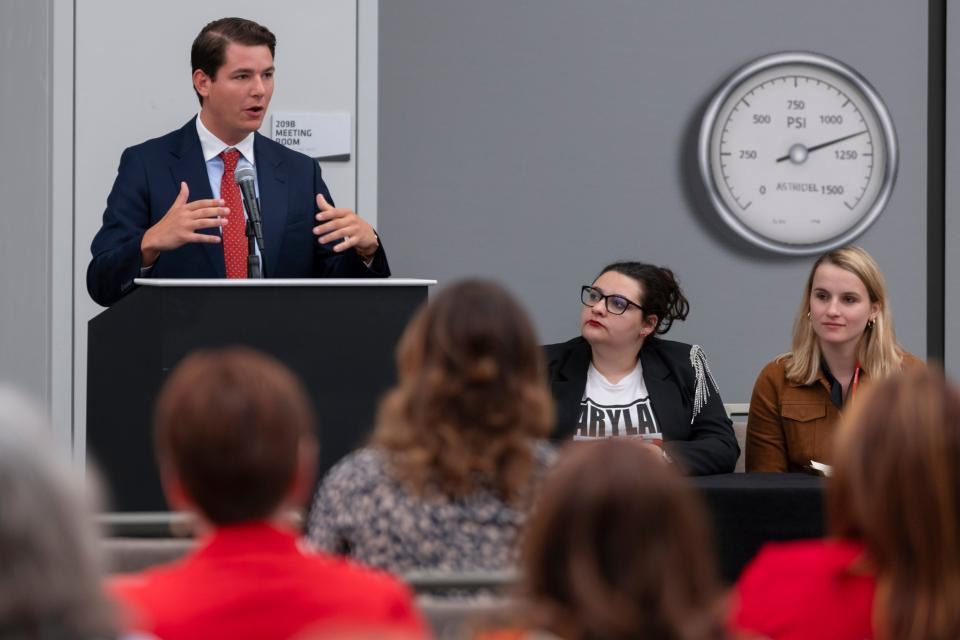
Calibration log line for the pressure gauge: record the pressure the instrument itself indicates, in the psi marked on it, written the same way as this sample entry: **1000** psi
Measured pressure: **1150** psi
